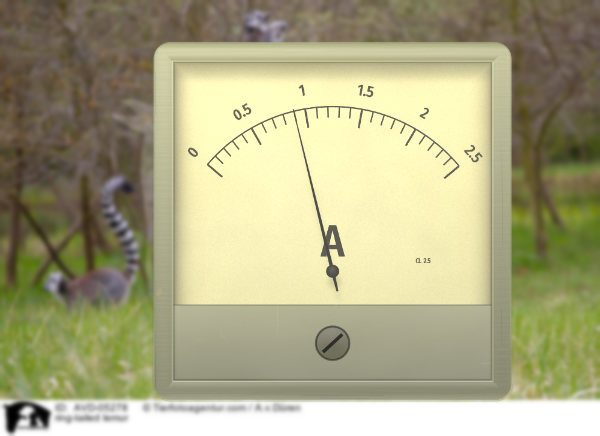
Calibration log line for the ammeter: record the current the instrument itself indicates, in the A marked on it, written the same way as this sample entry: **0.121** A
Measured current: **0.9** A
